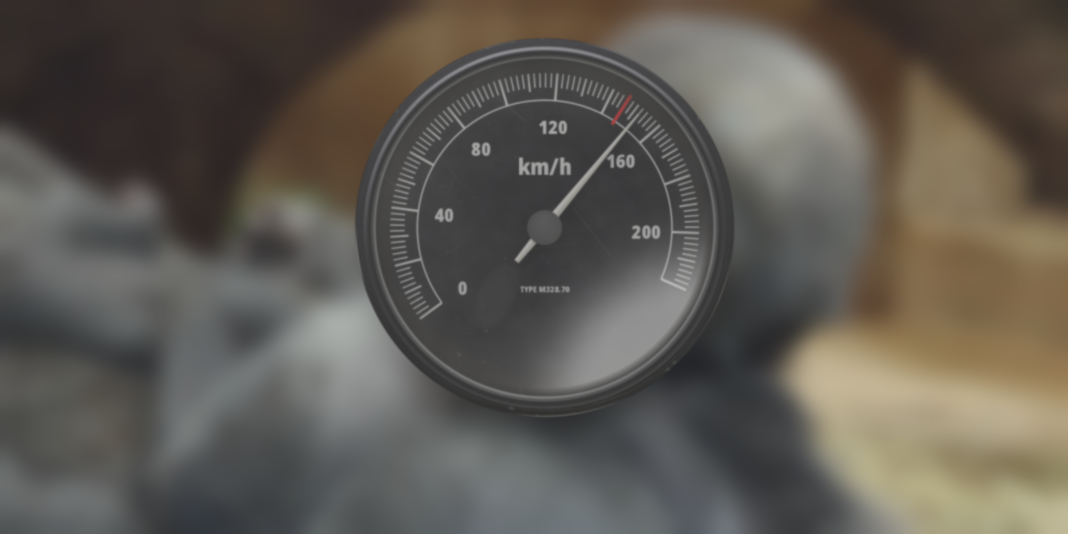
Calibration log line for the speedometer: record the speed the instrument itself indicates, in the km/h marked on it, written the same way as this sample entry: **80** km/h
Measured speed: **152** km/h
